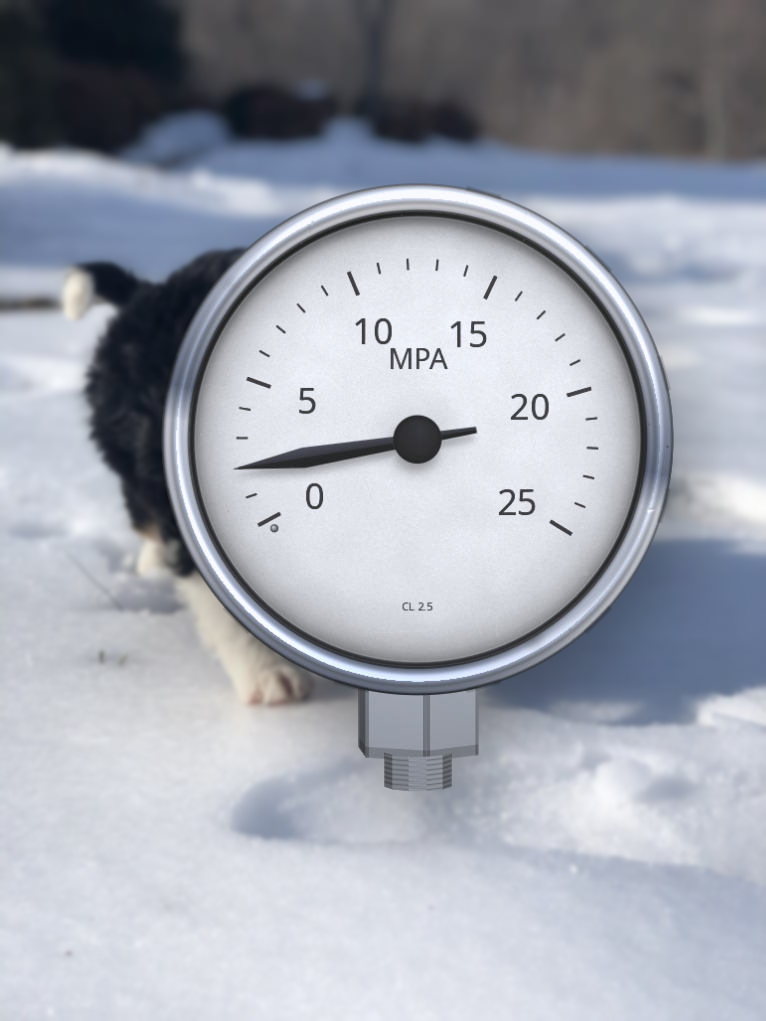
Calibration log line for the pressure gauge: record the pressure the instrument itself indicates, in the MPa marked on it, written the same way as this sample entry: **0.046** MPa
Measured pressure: **2** MPa
